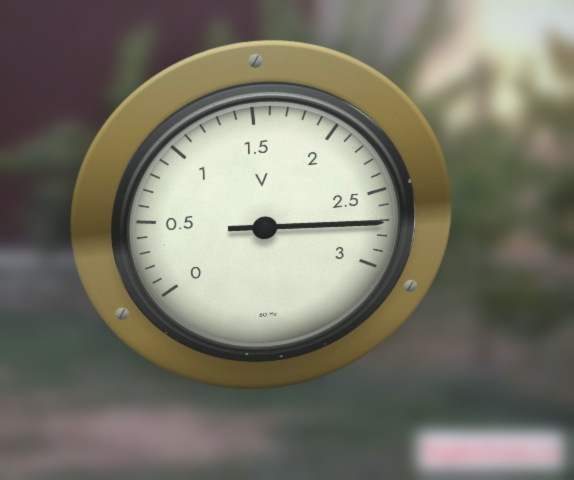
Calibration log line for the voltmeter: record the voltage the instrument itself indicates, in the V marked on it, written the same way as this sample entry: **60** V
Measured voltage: **2.7** V
